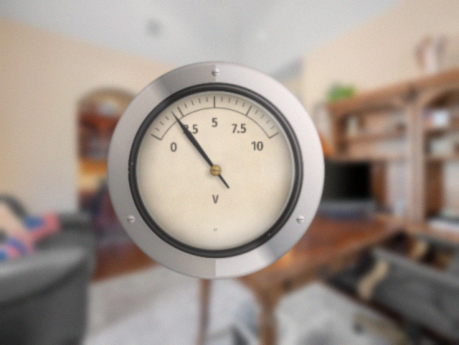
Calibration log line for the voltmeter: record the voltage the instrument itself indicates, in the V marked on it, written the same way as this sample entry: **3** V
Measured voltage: **2** V
